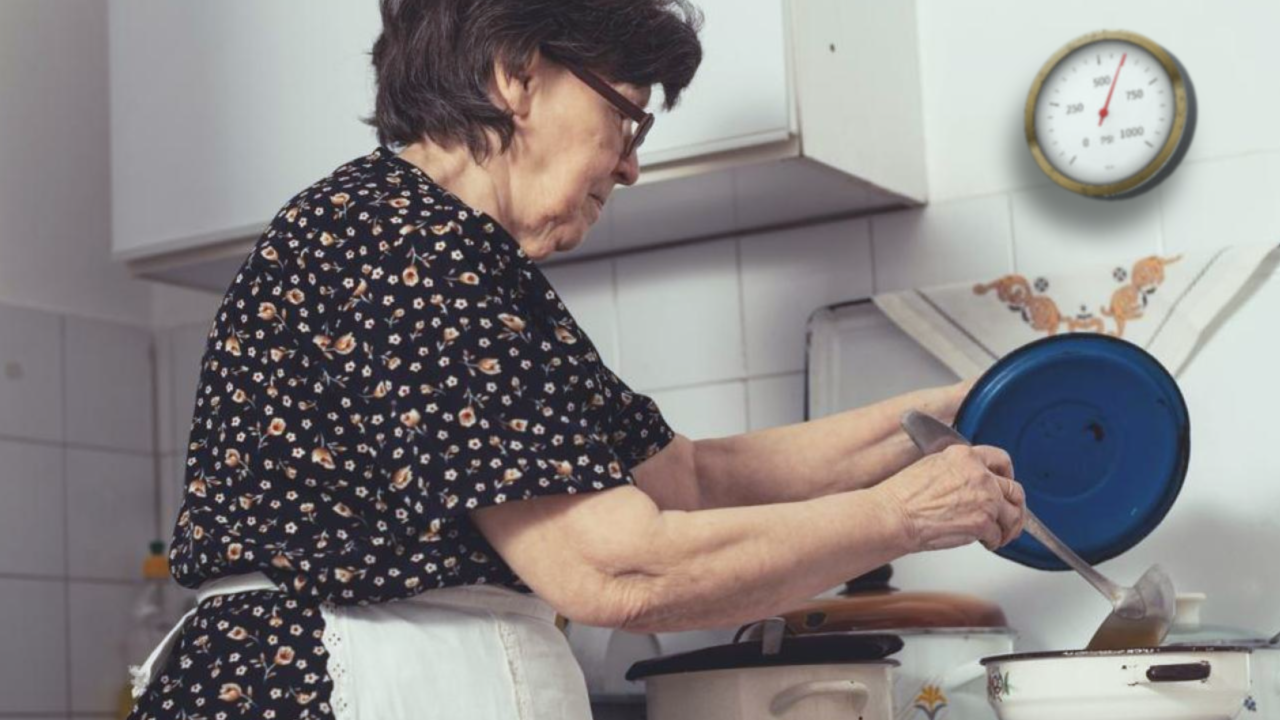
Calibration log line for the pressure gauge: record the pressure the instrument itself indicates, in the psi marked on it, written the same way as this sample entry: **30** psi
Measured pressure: **600** psi
